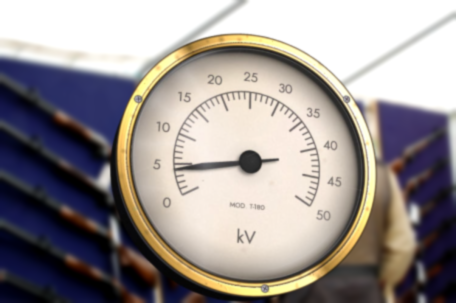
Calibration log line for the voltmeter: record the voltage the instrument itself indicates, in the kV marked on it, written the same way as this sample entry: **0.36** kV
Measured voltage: **4** kV
